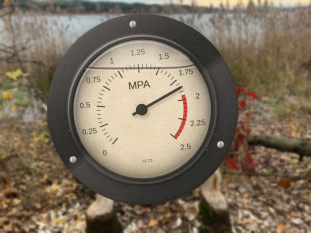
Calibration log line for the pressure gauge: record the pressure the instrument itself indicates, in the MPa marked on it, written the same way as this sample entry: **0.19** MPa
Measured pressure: **1.85** MPa
